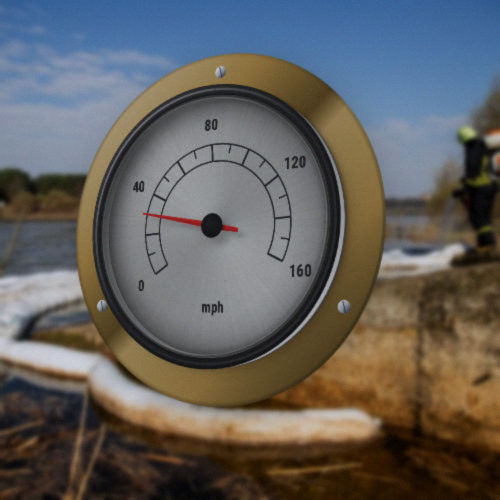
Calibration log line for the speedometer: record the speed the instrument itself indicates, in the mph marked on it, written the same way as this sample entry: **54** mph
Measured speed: **30** mph
